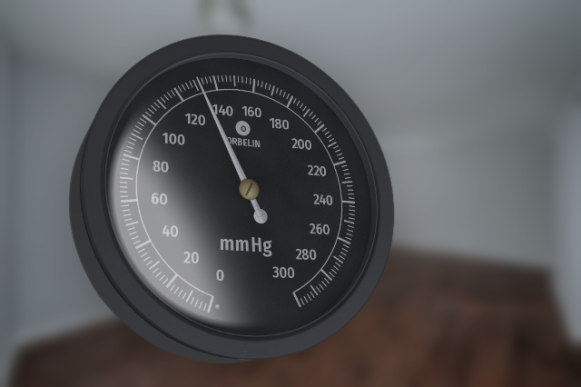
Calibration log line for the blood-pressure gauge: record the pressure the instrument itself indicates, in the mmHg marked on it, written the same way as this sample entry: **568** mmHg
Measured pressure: **130** mmHg
